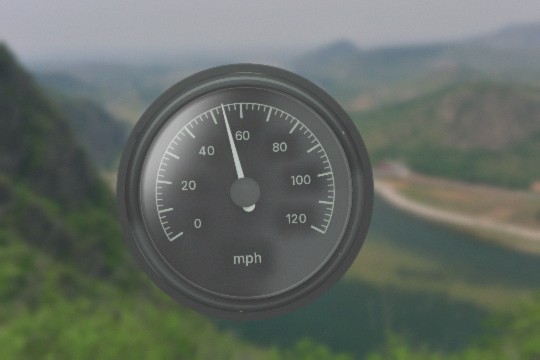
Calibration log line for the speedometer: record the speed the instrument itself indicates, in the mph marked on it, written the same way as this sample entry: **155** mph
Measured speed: **54** mph
